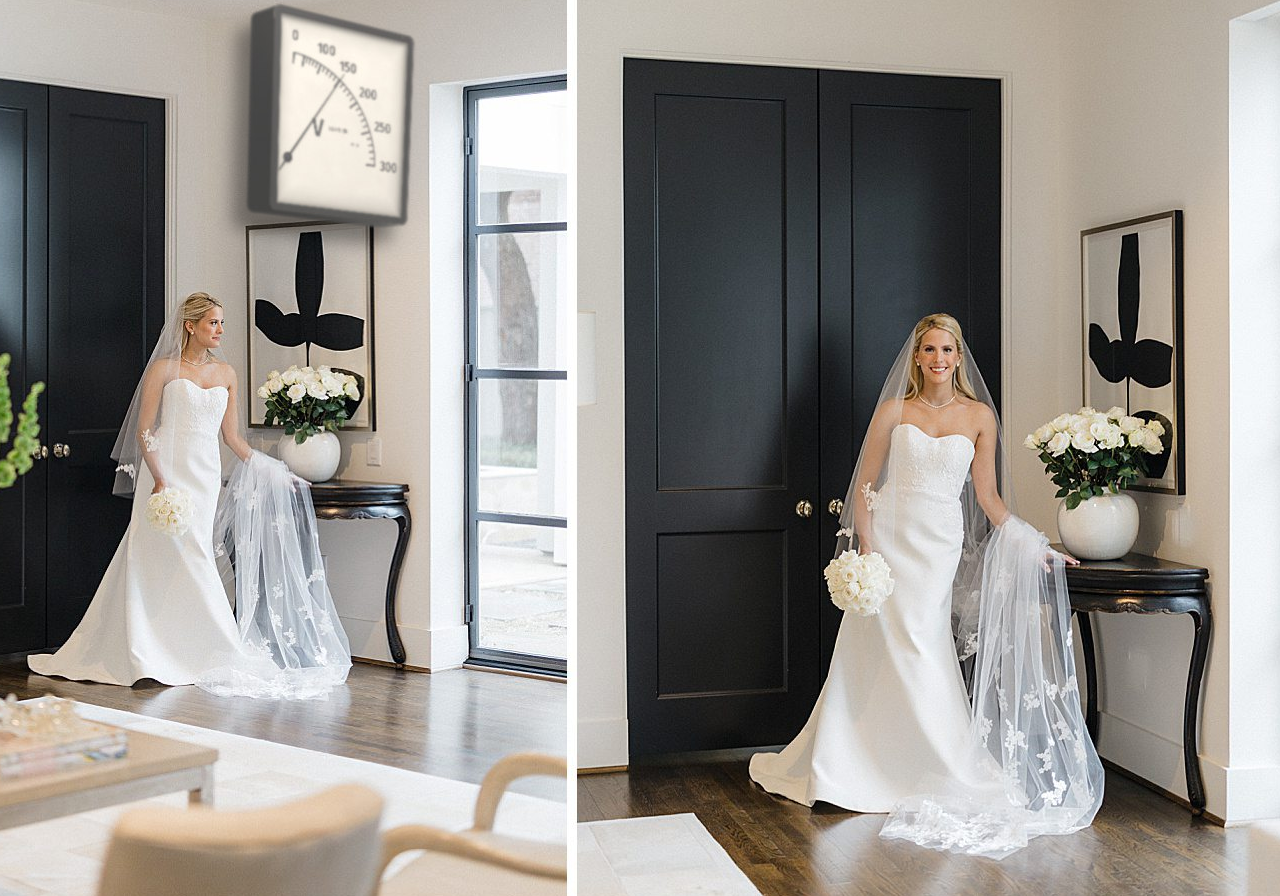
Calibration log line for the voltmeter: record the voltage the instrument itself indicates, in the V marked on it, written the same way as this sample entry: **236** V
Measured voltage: **150** V
